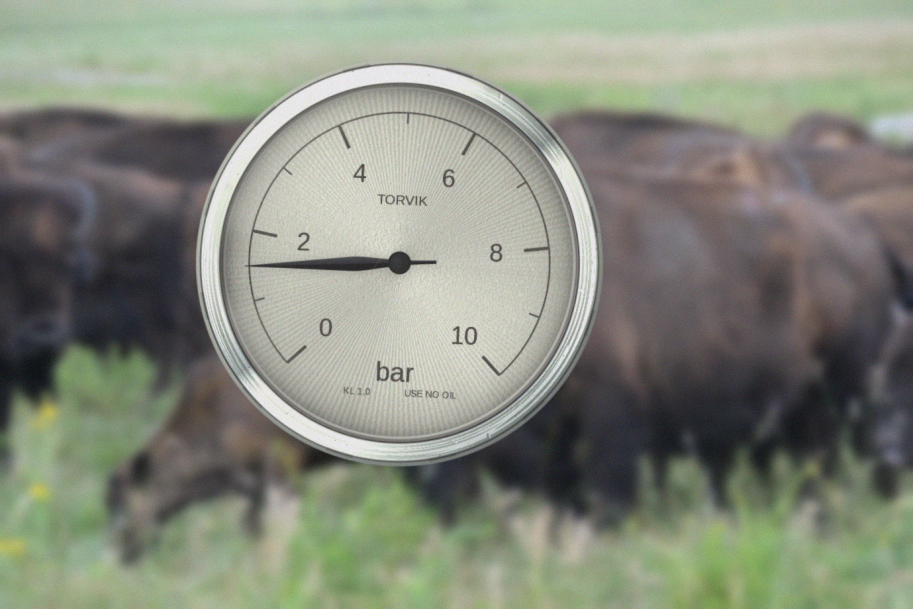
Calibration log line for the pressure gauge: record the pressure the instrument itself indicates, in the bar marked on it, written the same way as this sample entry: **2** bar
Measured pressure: **1.5** bar
